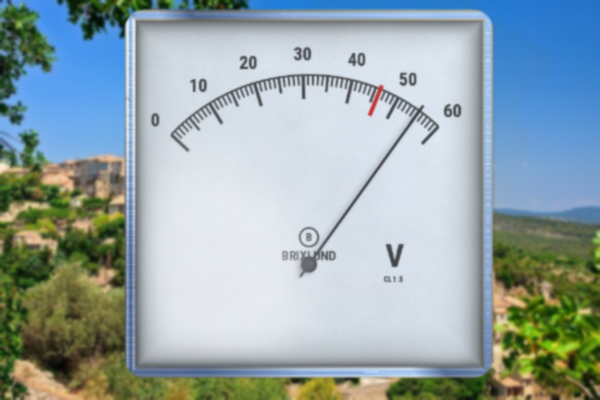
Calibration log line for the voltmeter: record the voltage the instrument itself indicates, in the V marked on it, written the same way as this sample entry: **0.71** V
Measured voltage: **55** V
